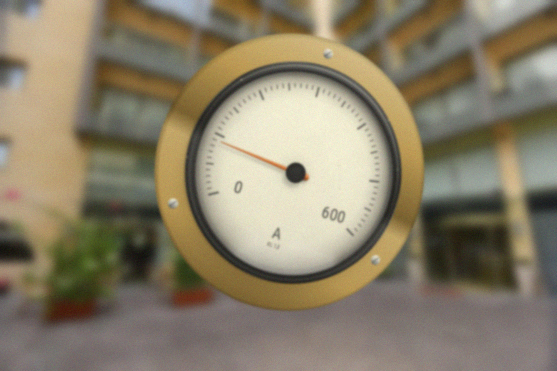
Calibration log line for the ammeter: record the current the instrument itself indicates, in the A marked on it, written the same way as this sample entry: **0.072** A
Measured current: **90** A
